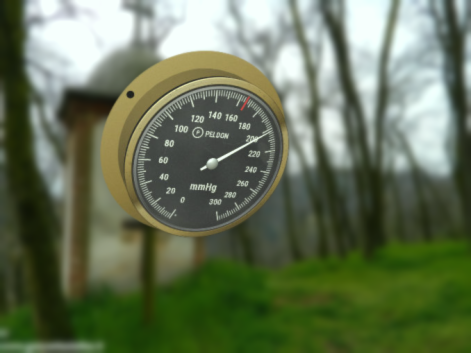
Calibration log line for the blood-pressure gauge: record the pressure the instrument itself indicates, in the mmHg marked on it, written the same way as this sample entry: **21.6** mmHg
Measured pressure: **200** mmHg
